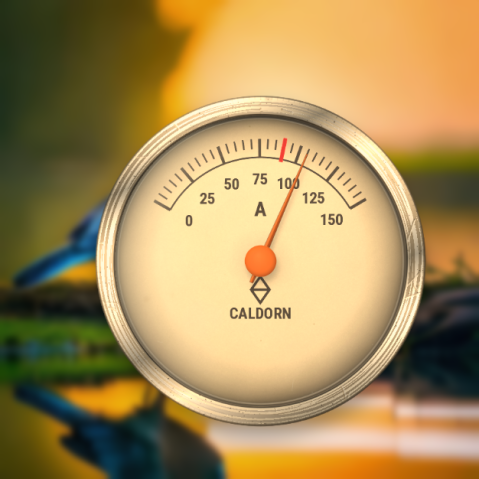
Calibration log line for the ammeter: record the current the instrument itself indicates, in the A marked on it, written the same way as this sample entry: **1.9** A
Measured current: **105** A
